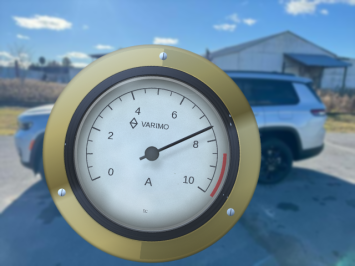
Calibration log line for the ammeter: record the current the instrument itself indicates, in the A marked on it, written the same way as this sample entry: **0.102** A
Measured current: **7.5** A
